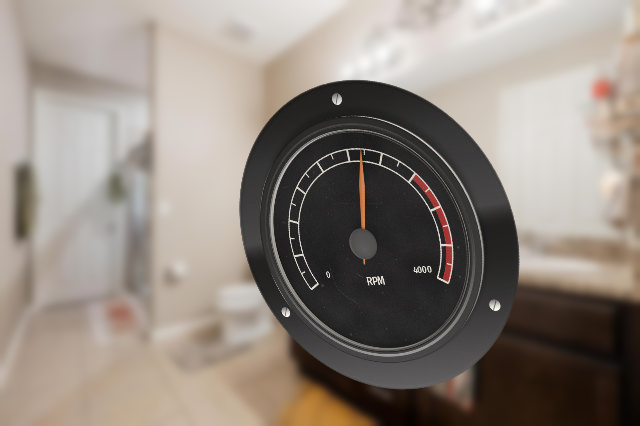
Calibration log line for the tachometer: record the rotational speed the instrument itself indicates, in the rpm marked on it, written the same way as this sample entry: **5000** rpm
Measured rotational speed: **2200** rpm
